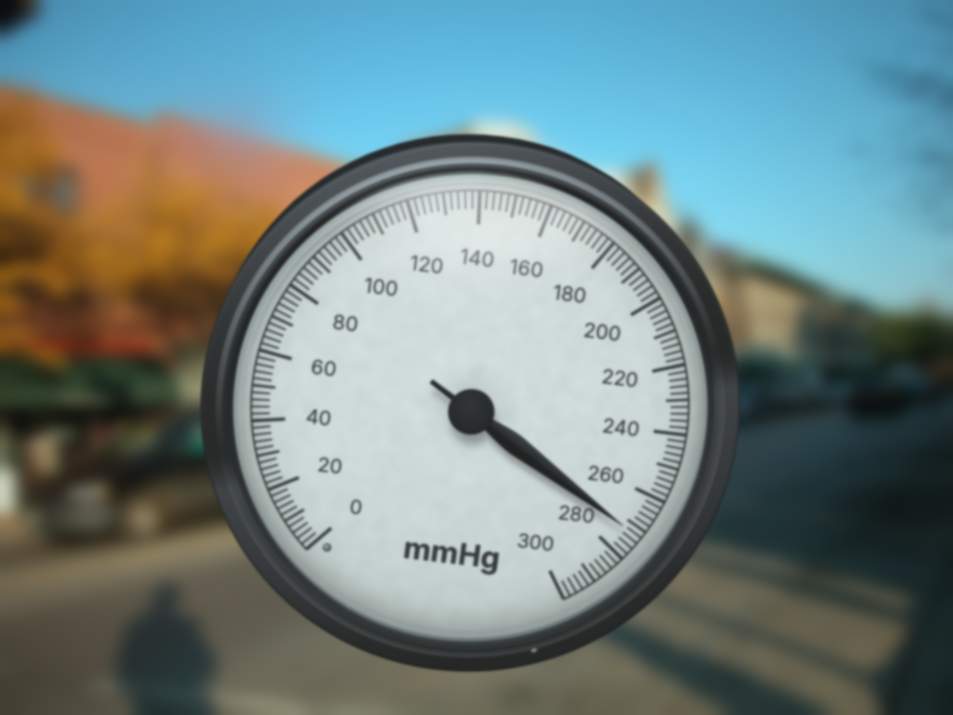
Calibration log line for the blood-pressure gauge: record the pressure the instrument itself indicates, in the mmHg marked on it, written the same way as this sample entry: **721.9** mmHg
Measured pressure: **272** mmHg
